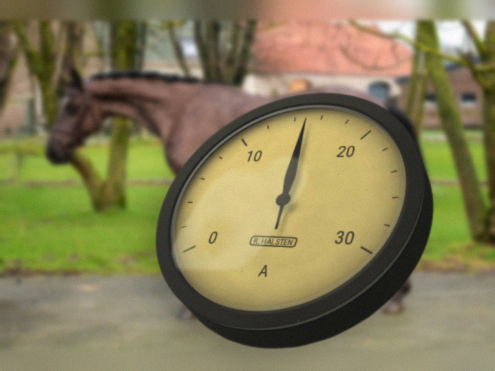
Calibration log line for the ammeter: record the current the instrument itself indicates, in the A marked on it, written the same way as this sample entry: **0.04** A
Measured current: **15** A
